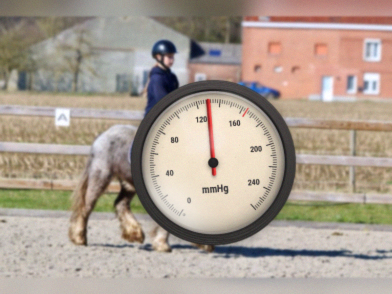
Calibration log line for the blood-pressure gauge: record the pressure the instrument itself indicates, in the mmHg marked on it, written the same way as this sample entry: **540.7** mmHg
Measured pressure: **130** mmHg
